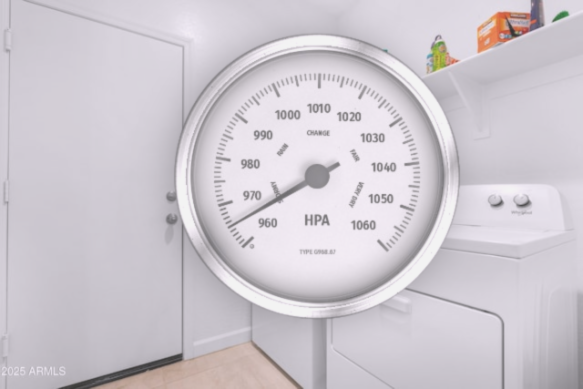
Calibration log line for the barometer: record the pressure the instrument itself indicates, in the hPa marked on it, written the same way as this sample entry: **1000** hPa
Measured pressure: **965** hPa
